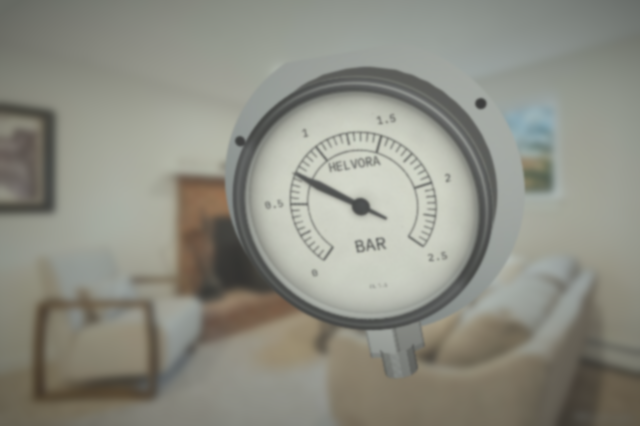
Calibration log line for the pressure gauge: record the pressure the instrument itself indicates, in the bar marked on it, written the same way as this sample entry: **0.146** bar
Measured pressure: **0.75** bar
